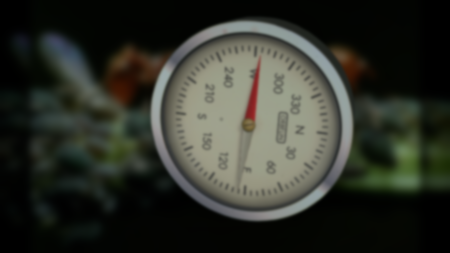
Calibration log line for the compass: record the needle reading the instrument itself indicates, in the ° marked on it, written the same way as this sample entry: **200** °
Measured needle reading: **275** °
